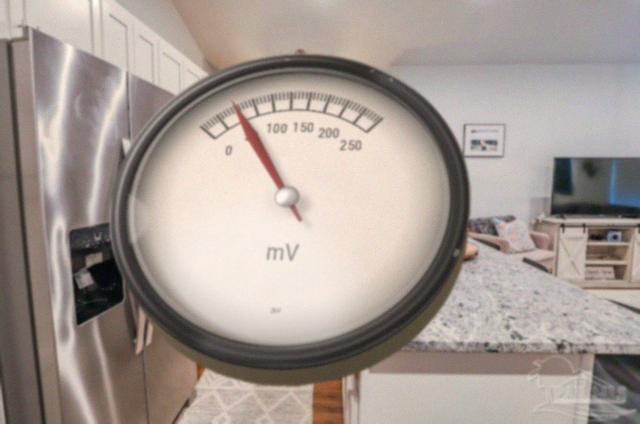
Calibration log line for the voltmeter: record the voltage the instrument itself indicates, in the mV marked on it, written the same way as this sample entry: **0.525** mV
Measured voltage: **50** mV
